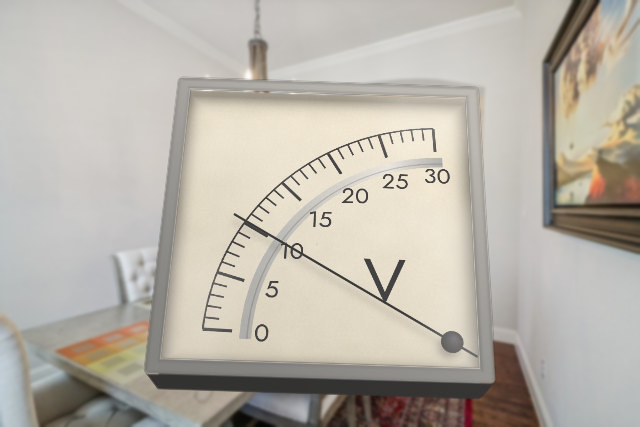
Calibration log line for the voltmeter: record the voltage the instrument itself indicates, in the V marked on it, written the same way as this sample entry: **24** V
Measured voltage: **10** V
